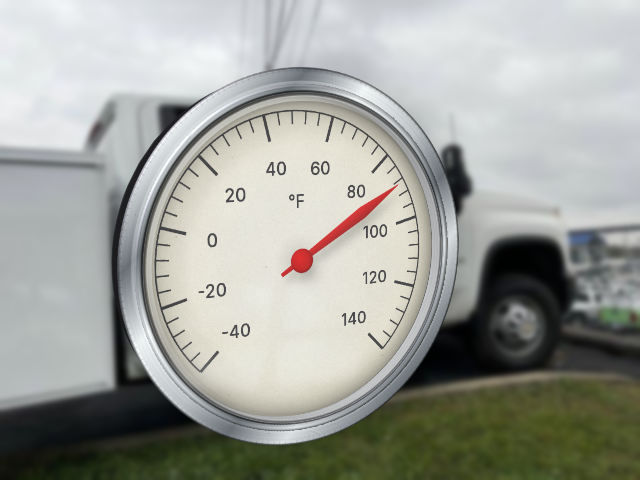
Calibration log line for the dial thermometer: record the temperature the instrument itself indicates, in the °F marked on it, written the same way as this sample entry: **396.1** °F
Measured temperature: **88** °F
